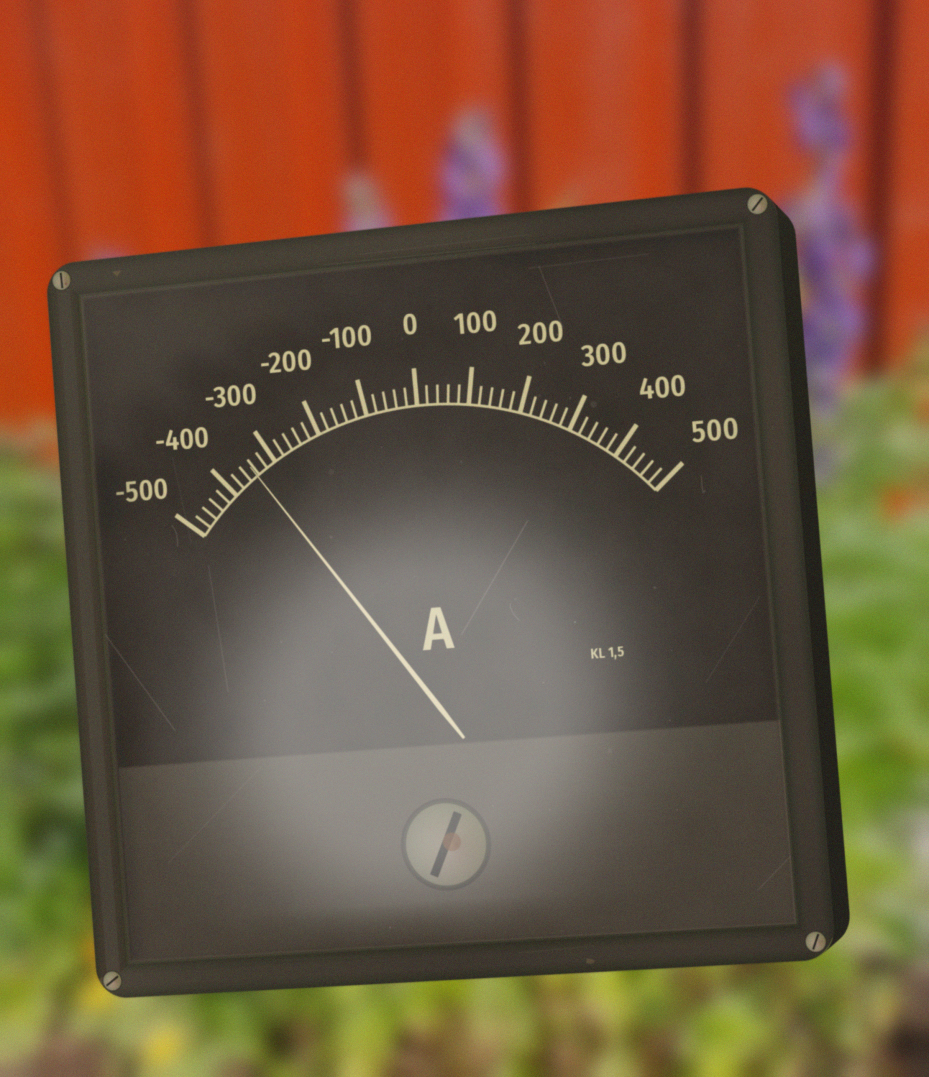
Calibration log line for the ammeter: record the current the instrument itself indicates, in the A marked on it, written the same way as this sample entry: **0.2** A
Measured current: **-340** A
